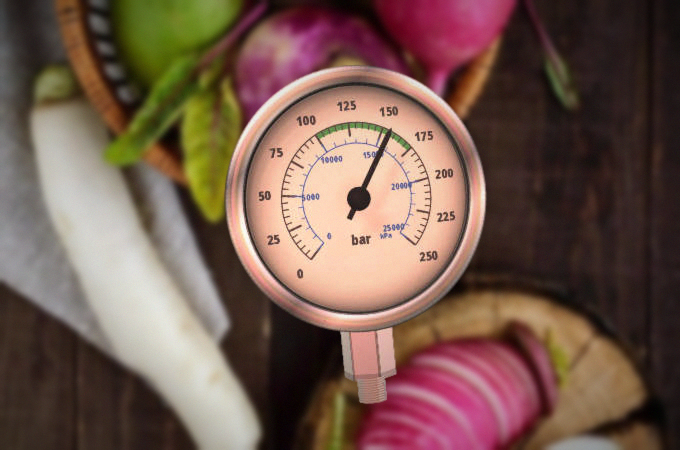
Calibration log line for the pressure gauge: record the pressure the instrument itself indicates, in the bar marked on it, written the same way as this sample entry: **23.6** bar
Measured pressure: **155** bar
